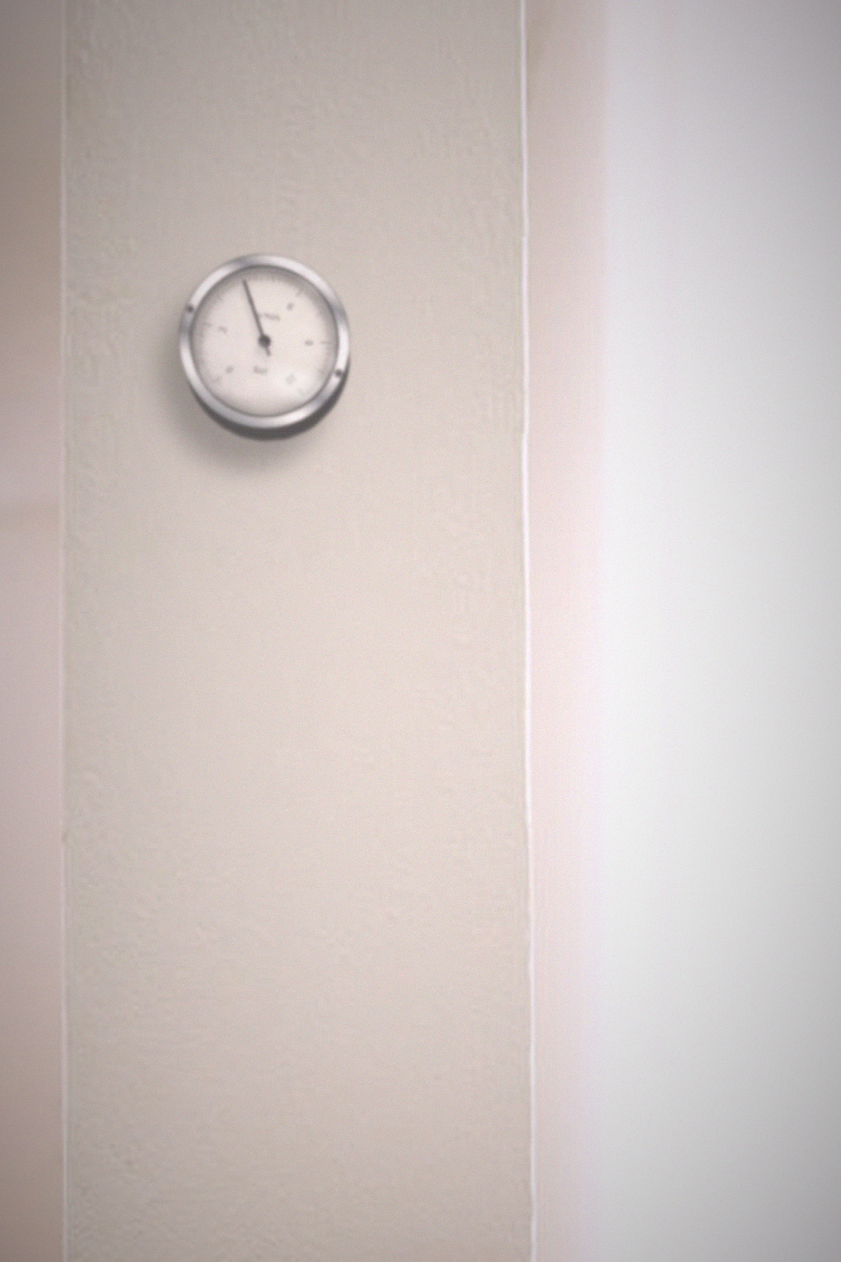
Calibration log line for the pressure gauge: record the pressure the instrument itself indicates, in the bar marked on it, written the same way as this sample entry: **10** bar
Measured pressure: **4** bar
